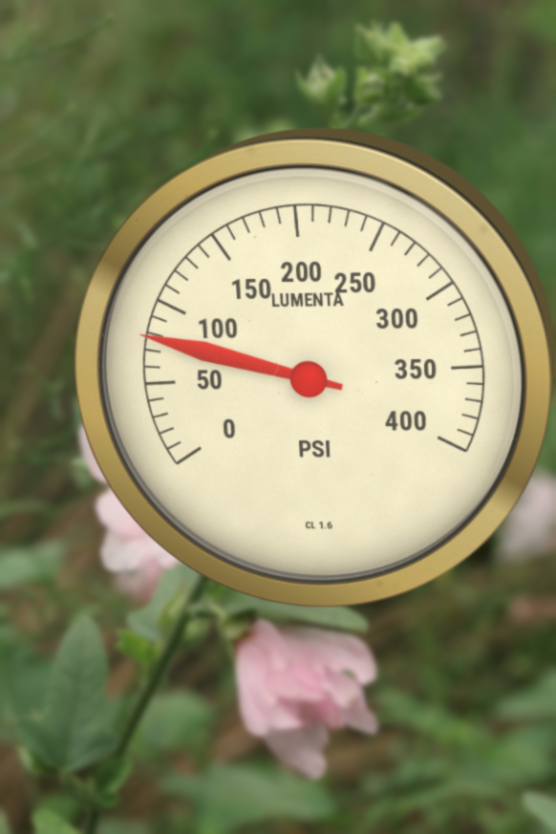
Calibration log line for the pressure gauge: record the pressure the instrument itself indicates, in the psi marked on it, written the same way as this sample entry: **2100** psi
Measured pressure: **80** psi
